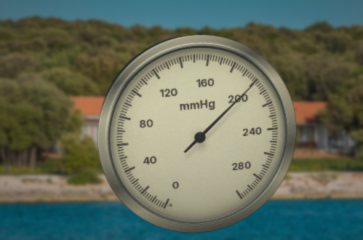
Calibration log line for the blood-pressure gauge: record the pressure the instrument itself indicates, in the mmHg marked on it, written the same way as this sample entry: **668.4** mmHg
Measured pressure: **200** mmHg
